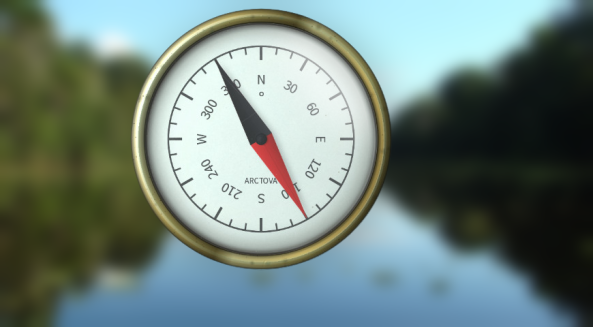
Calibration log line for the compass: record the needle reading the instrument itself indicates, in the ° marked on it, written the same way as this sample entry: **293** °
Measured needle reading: **150** °
